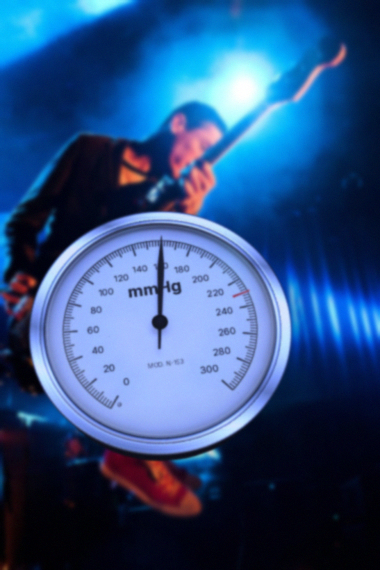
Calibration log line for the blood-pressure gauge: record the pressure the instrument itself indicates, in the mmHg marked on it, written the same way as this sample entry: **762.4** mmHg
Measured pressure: **160** mmHg
